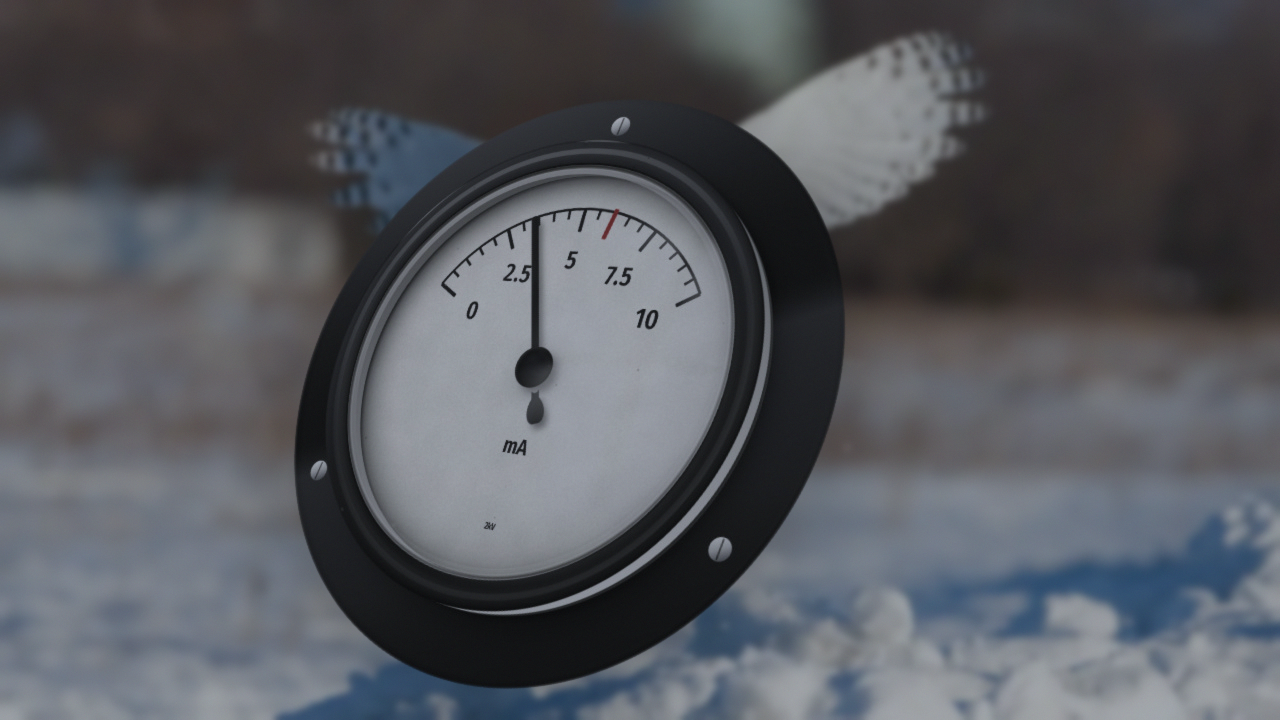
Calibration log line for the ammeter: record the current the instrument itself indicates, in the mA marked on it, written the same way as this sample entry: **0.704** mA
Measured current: **3.5** mA
